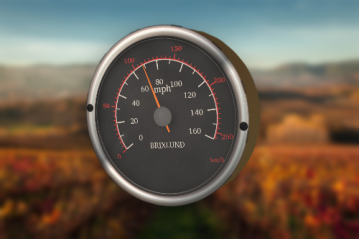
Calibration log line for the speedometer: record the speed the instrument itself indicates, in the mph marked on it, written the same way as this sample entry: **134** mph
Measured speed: **70** mph
